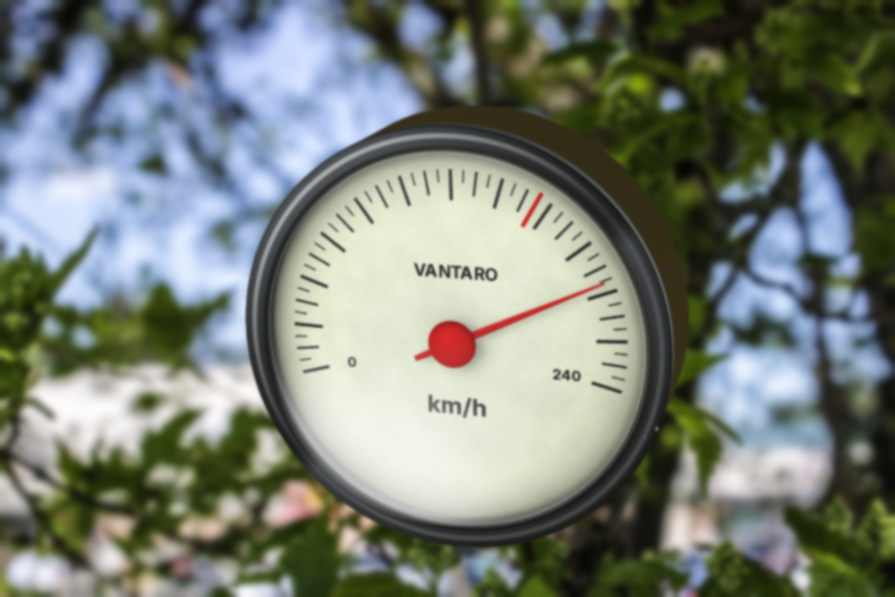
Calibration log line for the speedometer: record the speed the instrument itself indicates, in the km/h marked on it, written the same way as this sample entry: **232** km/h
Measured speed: **195** km/h
